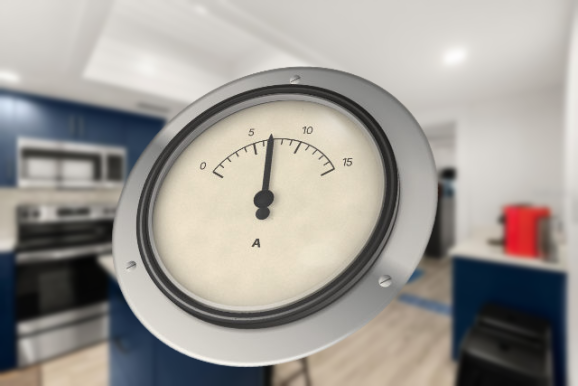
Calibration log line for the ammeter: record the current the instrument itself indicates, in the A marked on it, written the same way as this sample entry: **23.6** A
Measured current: **7** A
